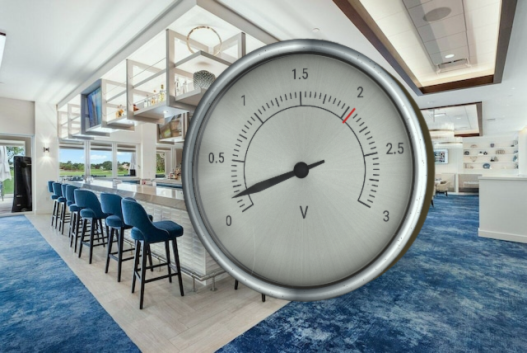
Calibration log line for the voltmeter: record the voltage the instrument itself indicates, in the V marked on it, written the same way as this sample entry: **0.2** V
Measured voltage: **0.15** V
